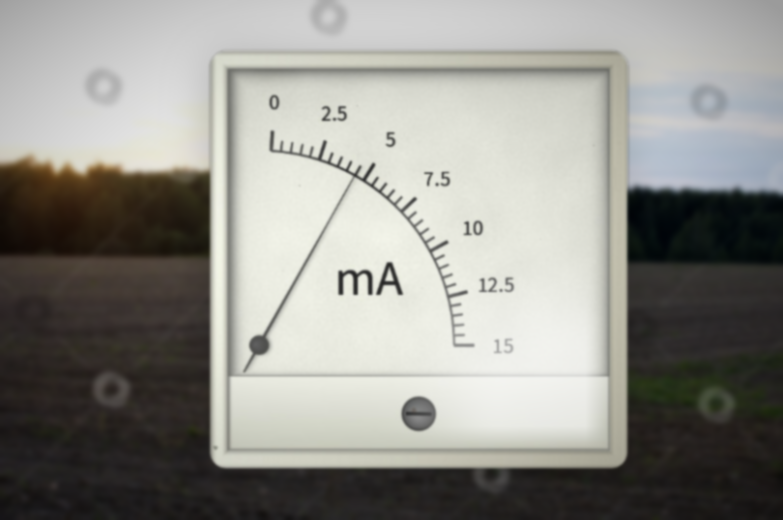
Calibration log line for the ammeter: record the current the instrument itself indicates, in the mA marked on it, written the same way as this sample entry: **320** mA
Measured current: **4.5** mA
